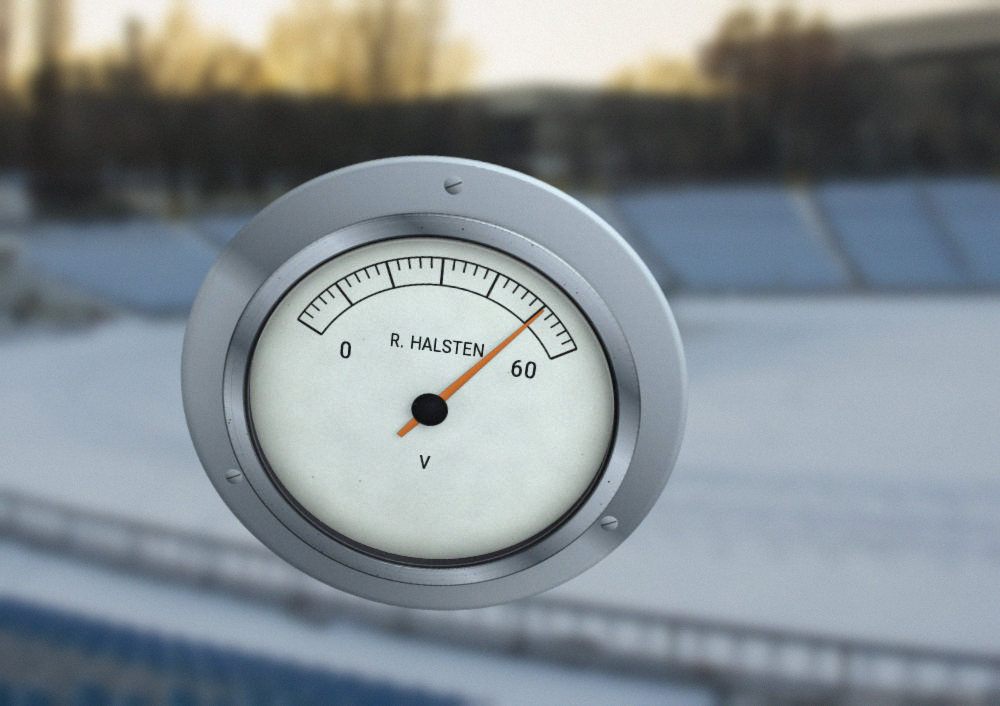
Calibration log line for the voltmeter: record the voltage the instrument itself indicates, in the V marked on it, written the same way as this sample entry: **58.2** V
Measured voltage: **50** V
